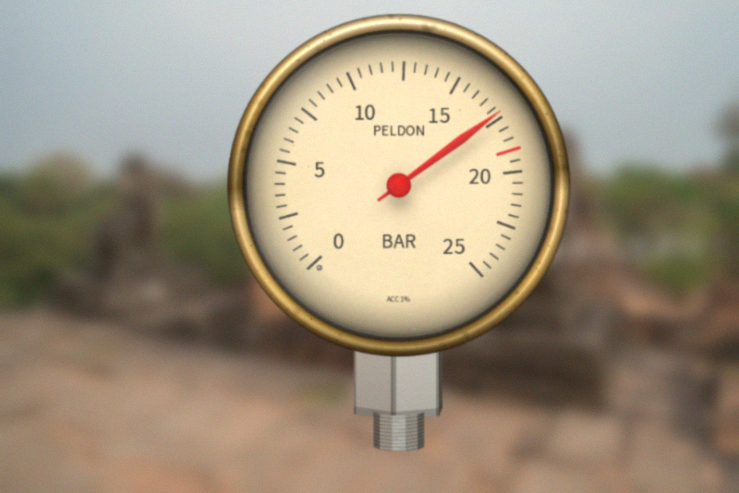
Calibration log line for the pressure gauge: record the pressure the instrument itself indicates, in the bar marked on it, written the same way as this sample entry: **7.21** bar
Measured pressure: **17.25** bar
